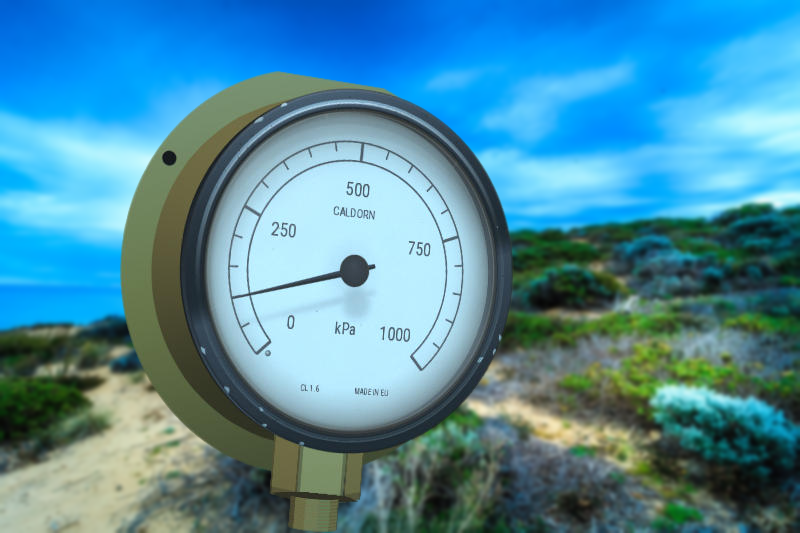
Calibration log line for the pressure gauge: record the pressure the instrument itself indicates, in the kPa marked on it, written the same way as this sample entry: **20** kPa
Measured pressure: **100** kPa
